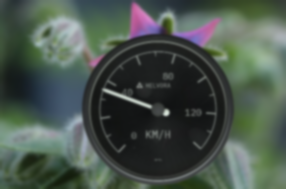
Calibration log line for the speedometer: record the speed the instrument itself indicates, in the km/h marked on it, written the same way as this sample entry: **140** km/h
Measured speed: **35** km/h
